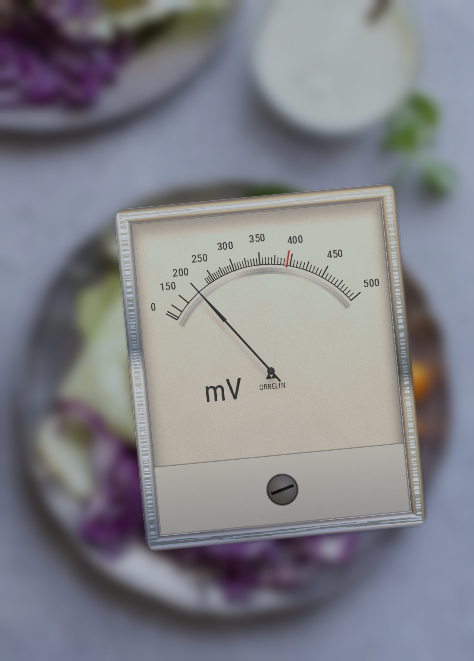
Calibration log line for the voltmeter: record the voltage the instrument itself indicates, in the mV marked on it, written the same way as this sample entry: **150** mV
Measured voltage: **200** mV
